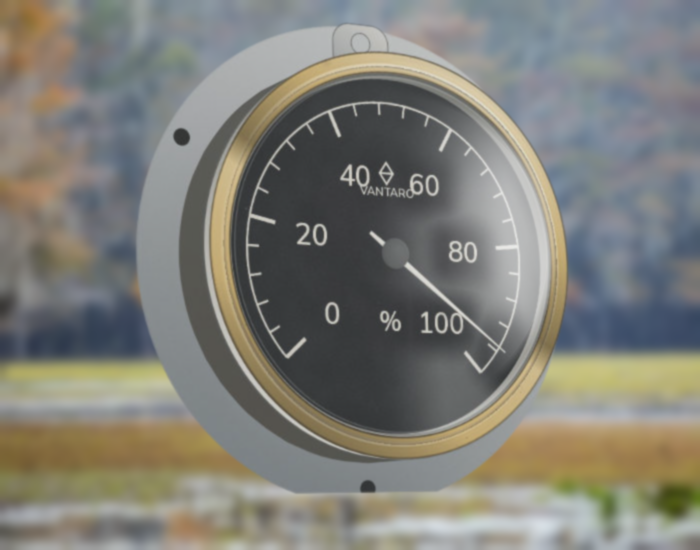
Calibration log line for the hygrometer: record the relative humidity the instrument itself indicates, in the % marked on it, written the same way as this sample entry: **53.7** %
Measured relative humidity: **96** %
